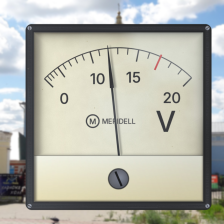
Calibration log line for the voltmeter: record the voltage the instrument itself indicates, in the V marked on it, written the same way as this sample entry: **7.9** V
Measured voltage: **12** V
